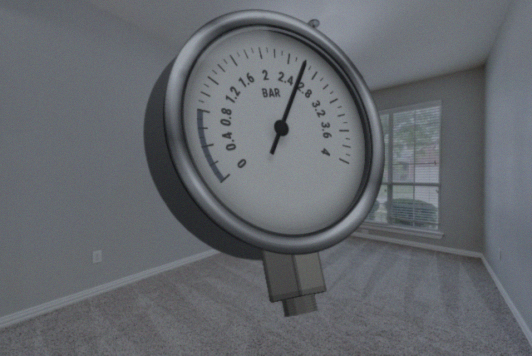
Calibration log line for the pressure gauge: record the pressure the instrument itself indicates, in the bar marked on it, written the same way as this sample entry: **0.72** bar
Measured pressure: **2.6** bar
